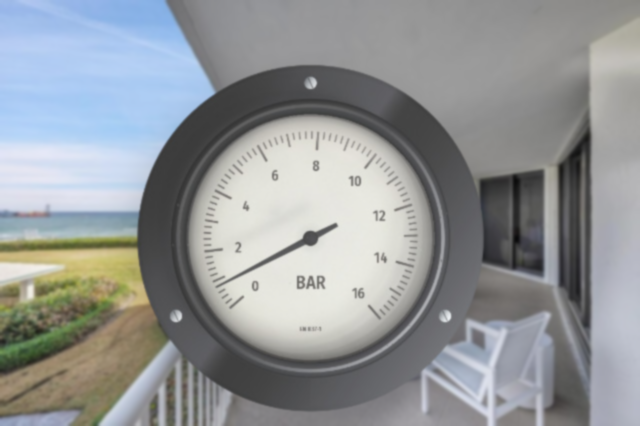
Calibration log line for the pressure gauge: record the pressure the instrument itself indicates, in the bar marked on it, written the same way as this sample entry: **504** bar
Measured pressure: **0.8** bar
